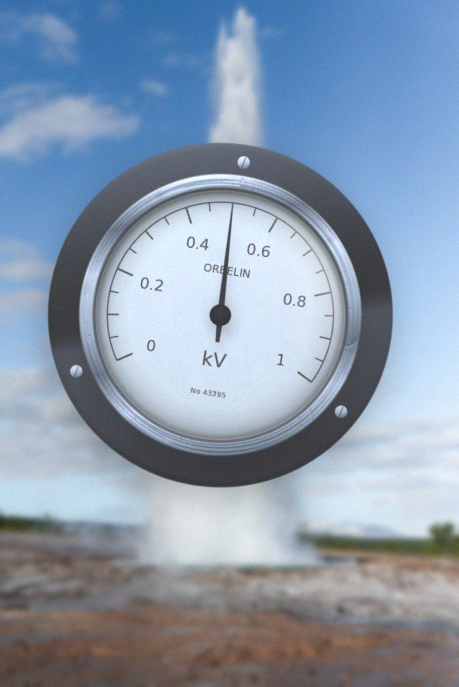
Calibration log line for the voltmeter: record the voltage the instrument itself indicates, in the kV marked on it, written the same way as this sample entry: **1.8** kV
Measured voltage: **0.5** kV
